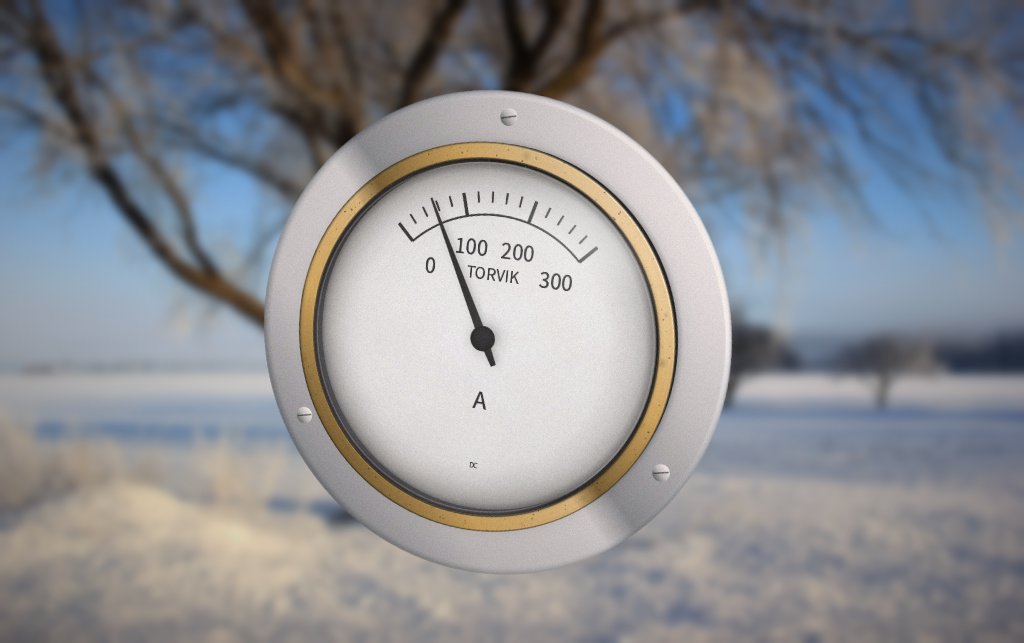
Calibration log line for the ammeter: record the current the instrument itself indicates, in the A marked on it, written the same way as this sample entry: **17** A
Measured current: **60** A
